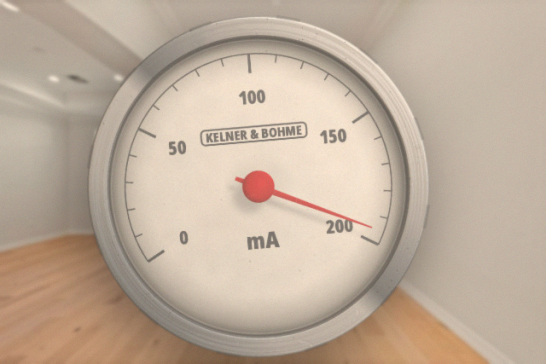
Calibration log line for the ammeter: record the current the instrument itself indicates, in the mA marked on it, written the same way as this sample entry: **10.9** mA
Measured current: **195** mA
